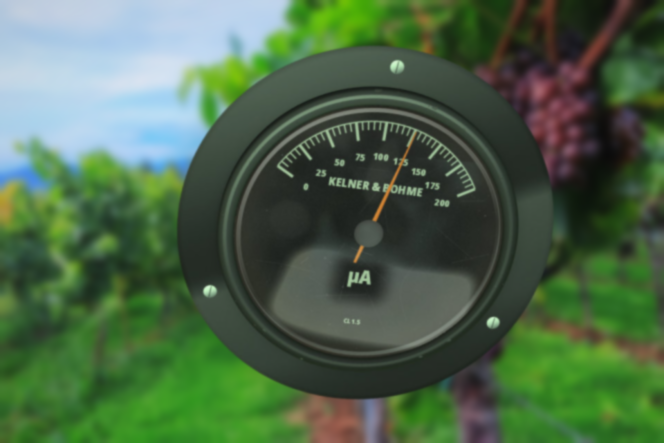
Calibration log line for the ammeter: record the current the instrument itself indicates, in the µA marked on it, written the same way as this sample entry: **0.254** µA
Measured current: **125** µA
